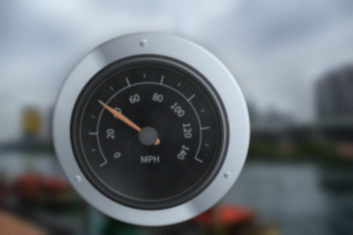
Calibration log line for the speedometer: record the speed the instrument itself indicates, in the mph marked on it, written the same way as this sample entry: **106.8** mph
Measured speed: **40** mph
